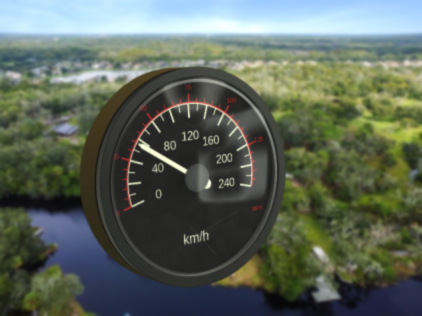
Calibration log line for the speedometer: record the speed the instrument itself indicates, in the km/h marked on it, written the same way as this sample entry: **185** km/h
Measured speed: **55** km/h
